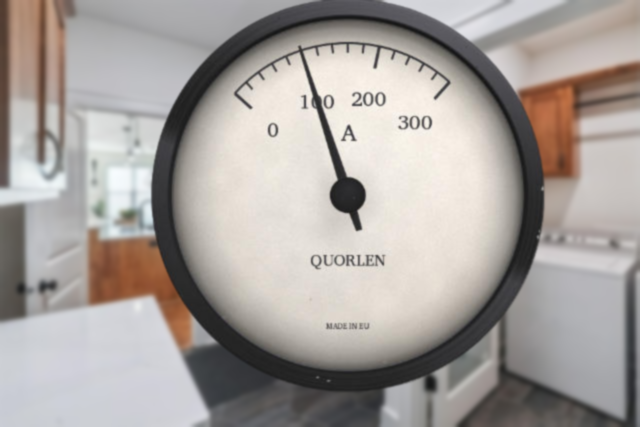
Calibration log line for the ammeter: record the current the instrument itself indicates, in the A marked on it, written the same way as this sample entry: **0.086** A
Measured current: **100** A
